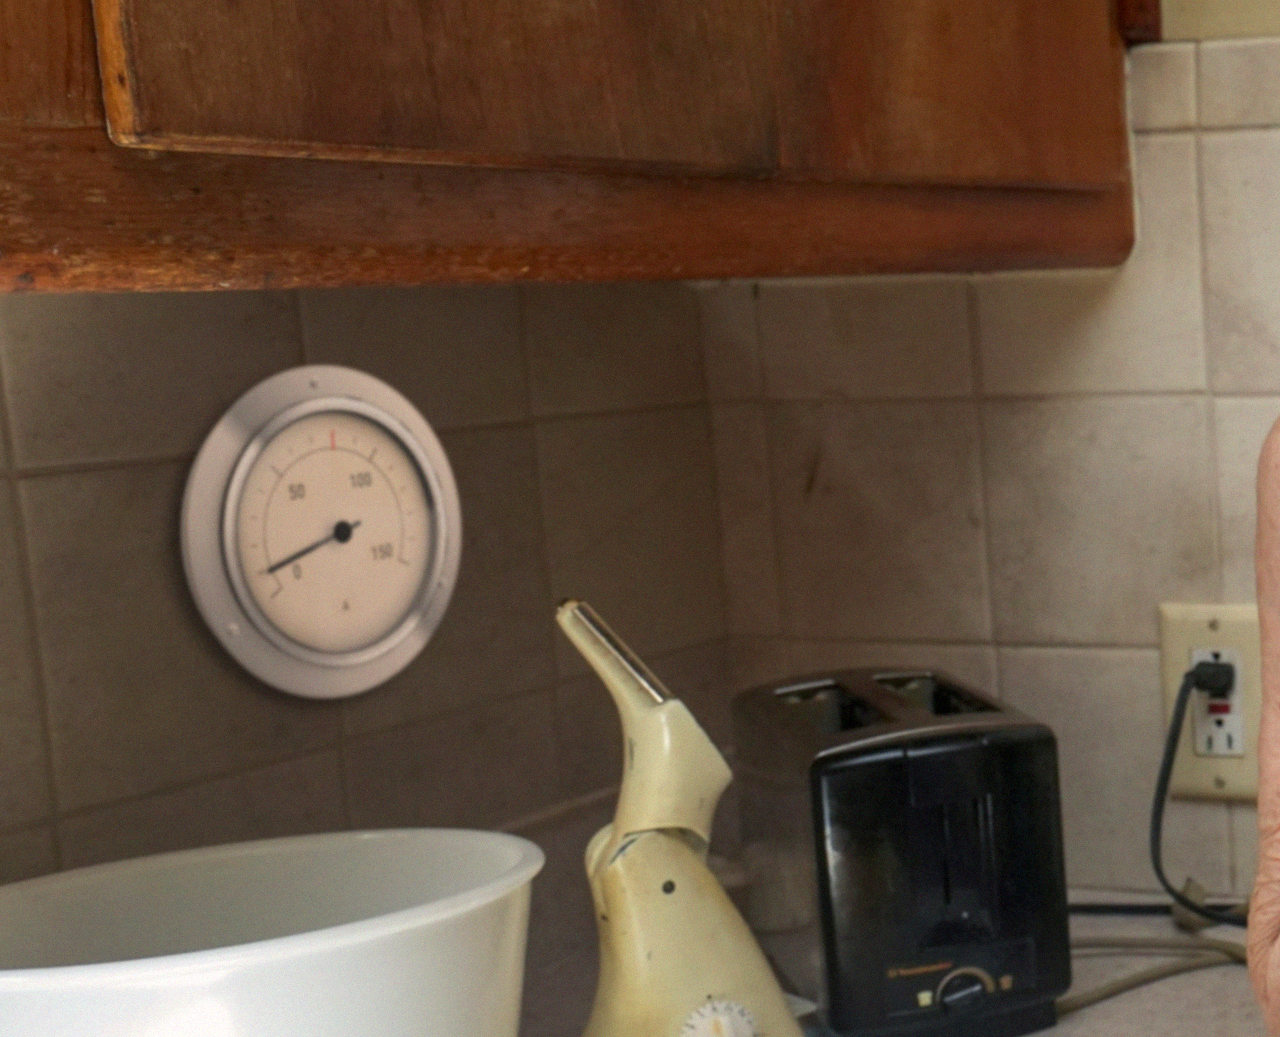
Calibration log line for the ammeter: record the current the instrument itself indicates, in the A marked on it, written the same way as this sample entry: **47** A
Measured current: **10** A
